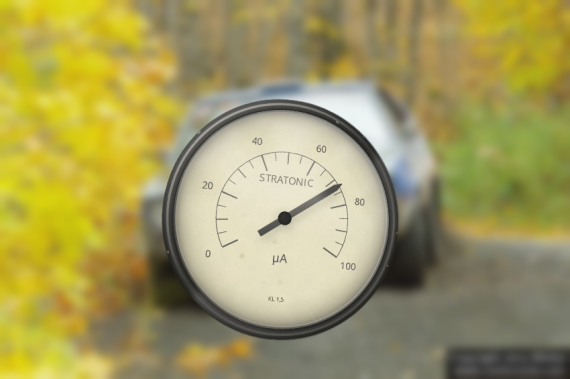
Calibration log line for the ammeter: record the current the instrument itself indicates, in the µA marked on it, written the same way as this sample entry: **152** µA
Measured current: **72.5** µA
